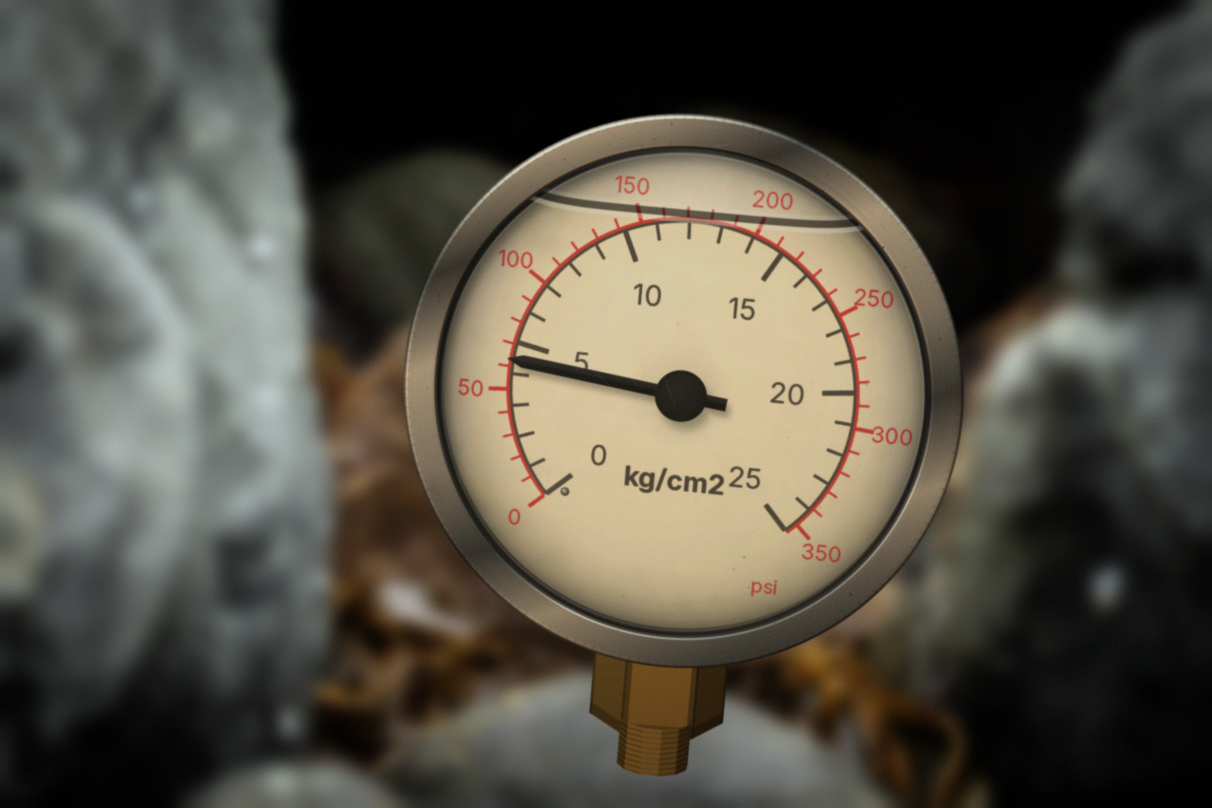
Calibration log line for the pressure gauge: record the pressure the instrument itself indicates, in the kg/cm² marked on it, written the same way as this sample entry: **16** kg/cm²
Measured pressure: **4.5** kg/cm²
